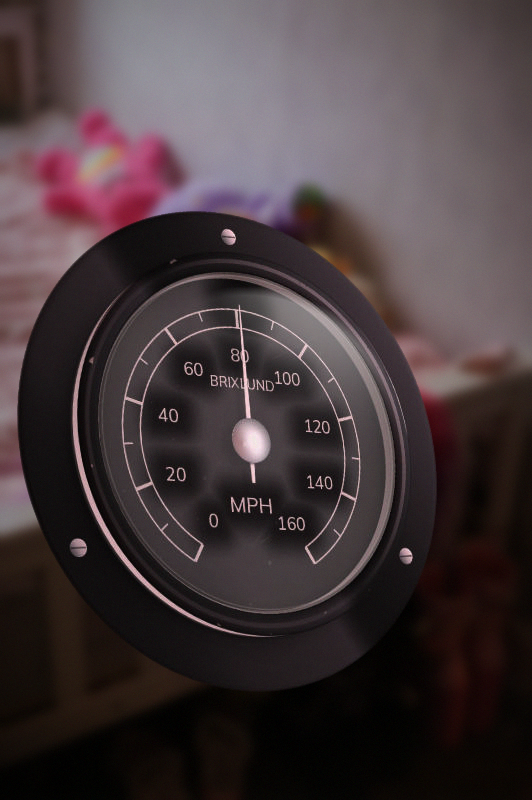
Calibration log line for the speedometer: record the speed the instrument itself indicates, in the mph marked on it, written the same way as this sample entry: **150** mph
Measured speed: **80** mph
